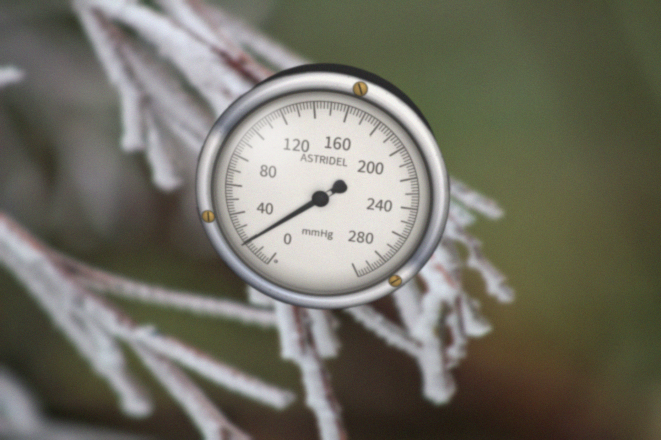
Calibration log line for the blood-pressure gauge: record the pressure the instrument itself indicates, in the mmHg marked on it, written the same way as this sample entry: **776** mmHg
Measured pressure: **20** mmHg
